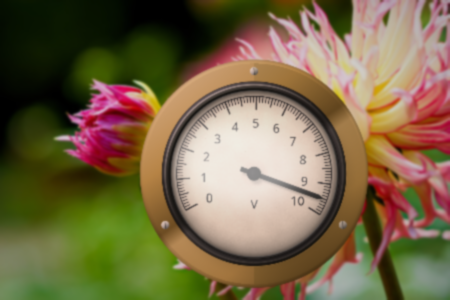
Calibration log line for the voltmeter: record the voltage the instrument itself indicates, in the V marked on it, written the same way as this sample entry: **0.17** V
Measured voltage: **9.5** V
